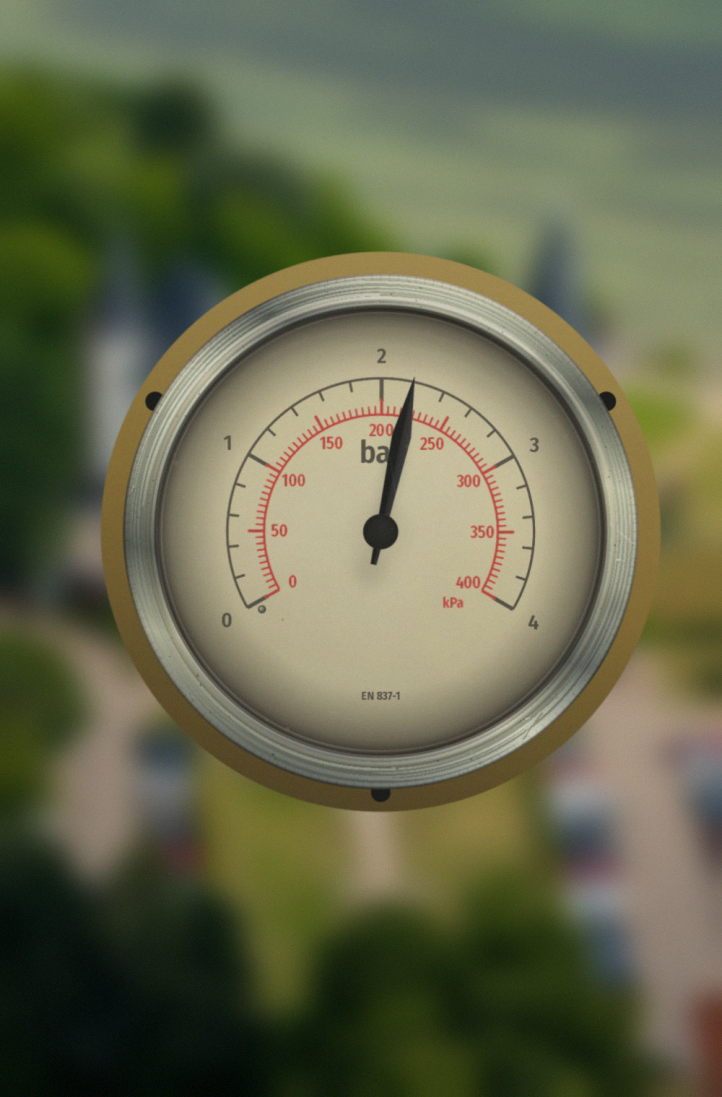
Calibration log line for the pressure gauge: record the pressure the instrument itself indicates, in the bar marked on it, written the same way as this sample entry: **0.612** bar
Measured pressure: **2.2** bar
